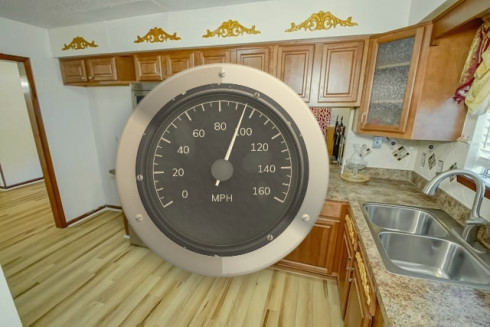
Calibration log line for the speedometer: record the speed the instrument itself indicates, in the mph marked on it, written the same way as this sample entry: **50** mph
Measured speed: **95** mph
